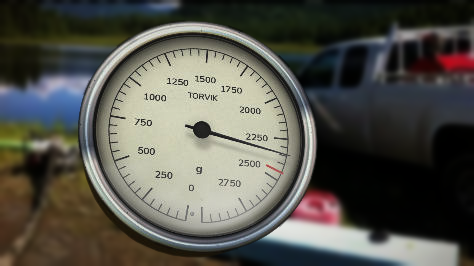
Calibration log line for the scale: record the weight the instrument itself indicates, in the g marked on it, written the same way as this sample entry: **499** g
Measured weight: **2350** g
